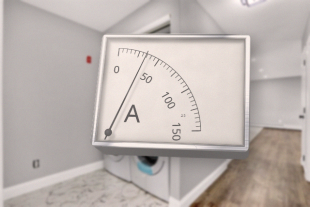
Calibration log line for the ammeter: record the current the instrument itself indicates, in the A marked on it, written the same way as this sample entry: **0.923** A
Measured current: **35** A
